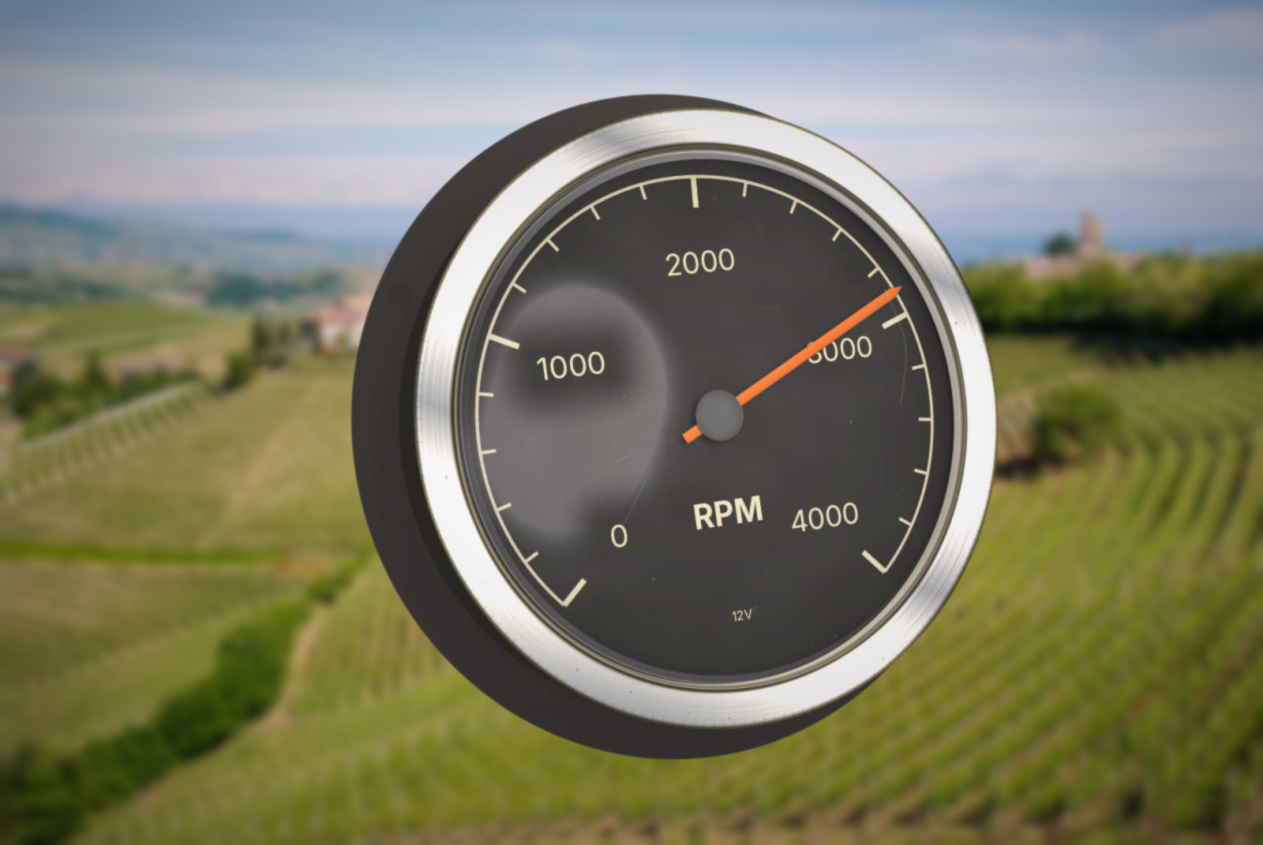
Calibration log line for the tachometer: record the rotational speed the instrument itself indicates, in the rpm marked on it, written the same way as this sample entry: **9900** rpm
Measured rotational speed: **2900** rpm
